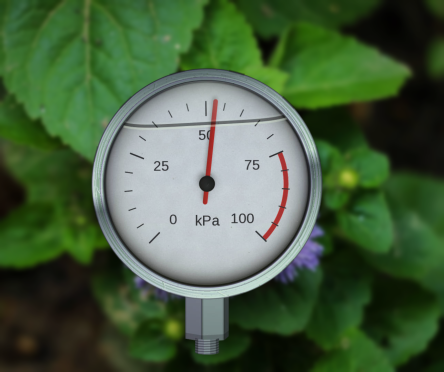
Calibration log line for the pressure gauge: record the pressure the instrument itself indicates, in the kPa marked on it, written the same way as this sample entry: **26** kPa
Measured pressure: **52.5** kPa
